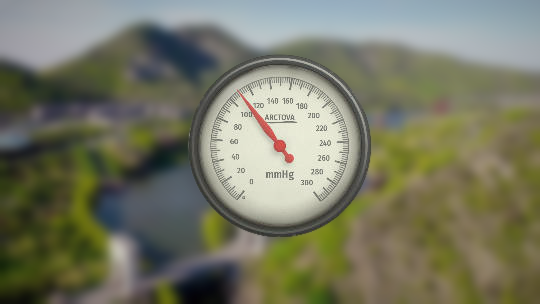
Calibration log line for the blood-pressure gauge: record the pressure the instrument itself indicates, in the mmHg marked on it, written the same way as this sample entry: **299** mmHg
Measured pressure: **110** mmHg
